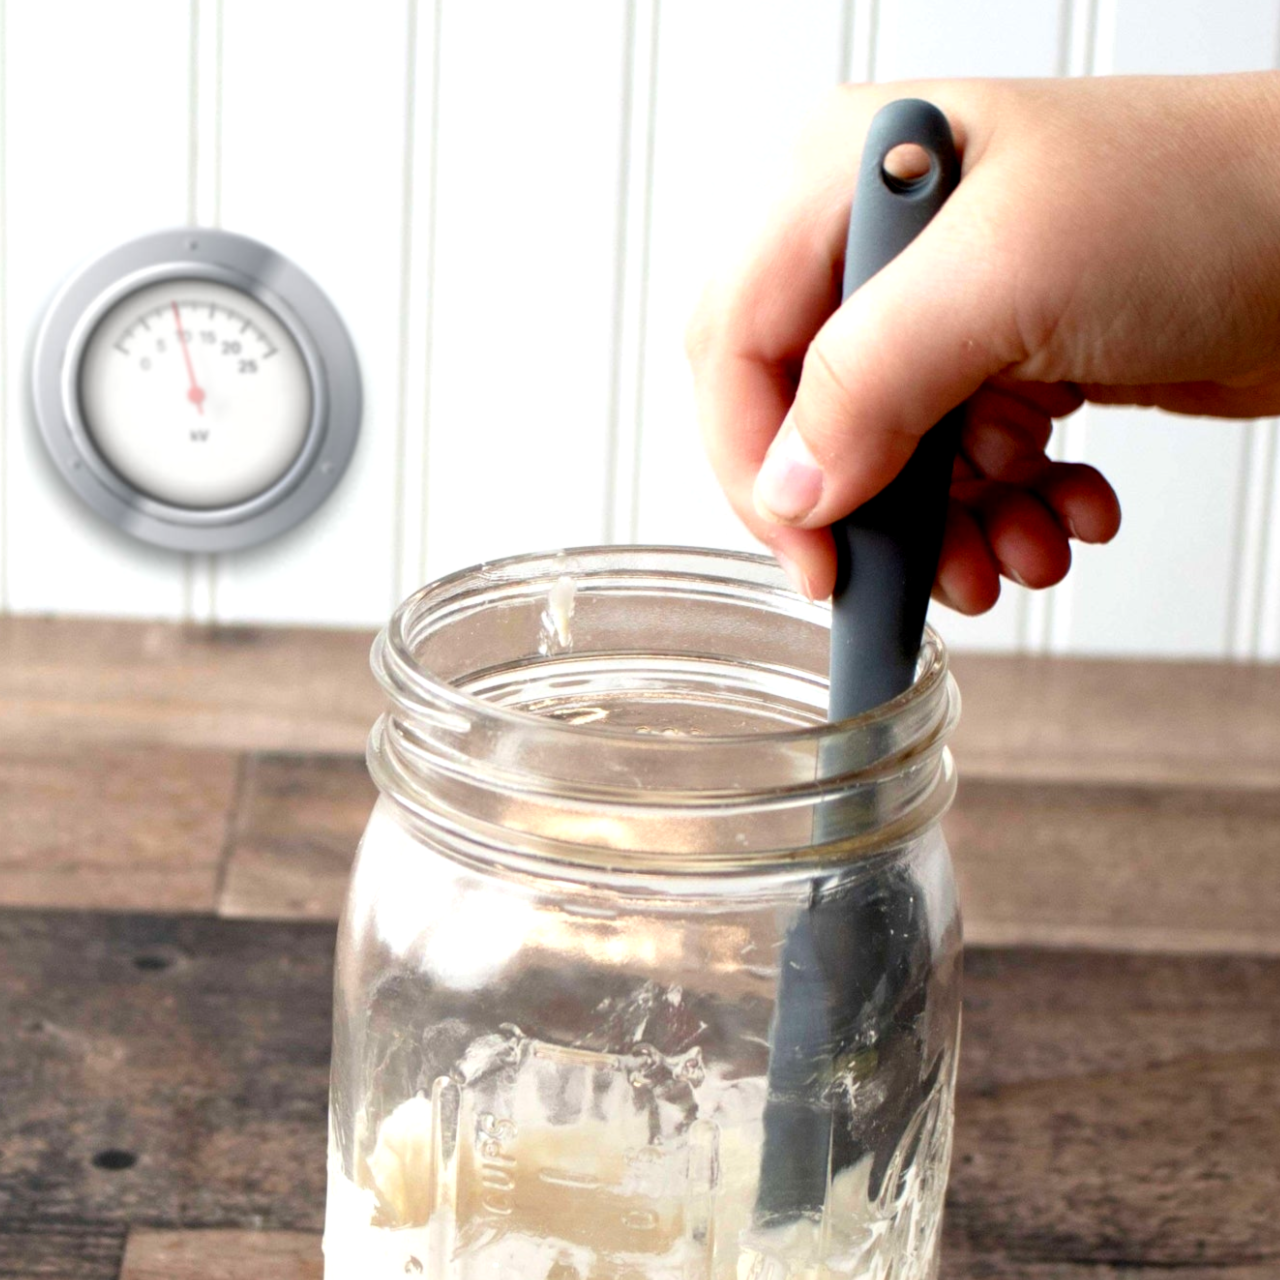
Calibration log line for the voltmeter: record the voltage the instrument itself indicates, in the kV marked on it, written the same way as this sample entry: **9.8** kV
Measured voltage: **10** kV
